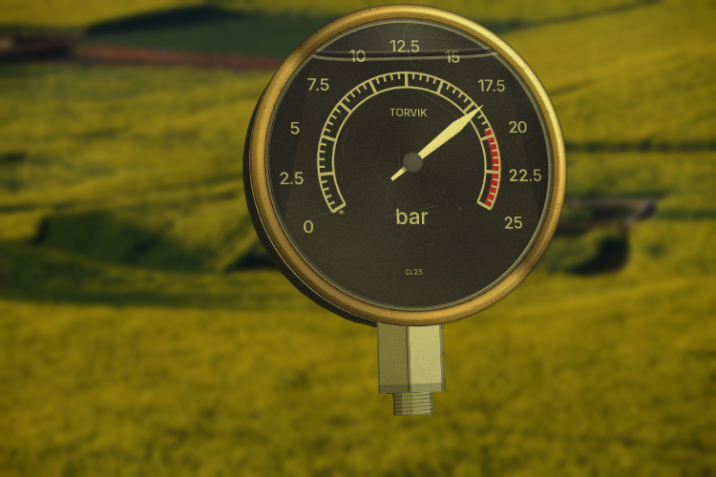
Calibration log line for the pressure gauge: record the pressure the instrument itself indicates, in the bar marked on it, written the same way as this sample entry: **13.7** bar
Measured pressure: **18** bar
